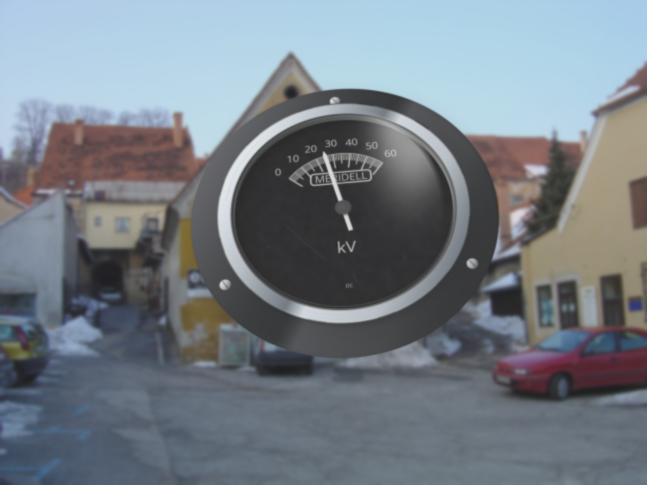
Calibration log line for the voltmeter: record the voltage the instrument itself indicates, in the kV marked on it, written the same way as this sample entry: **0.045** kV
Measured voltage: **25** kV
